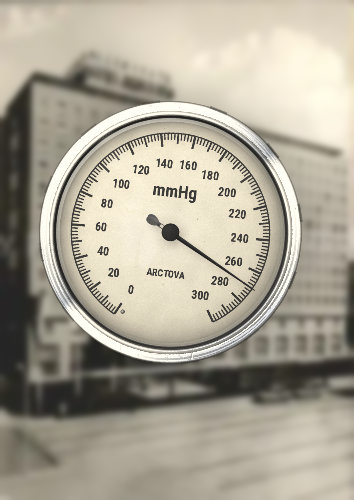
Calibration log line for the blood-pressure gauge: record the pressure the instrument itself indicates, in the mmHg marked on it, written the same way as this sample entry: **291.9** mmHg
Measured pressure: **270** mmHg
